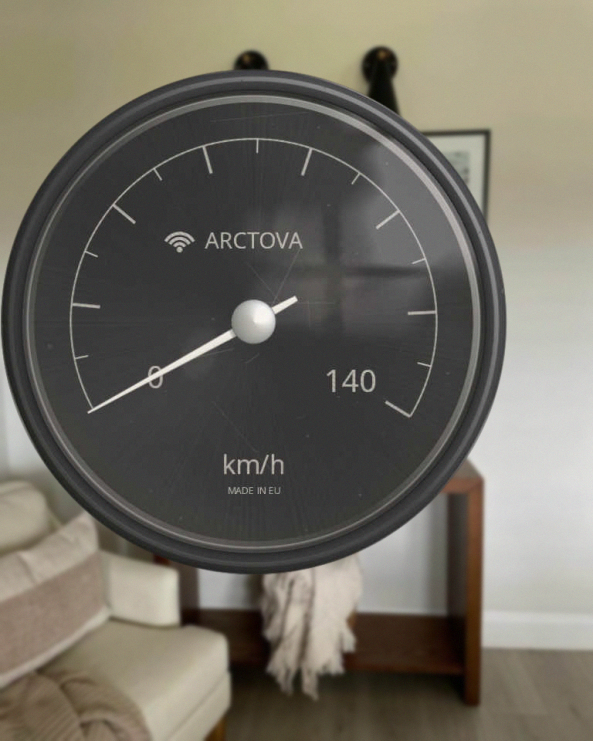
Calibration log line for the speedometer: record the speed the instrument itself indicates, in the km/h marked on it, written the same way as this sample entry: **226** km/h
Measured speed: **0** km/h
